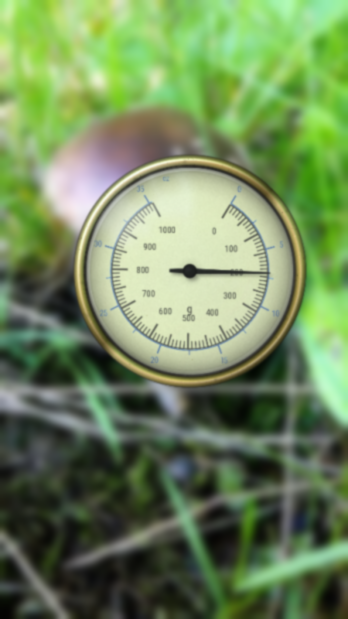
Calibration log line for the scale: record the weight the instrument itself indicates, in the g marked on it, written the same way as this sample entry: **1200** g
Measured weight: **200** g
